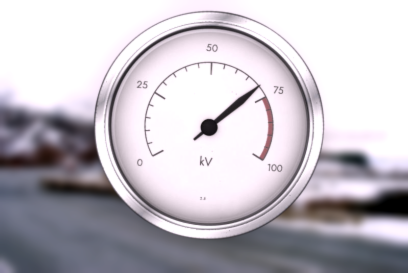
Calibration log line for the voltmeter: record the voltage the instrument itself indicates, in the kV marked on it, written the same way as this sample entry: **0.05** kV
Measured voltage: **70** kV
